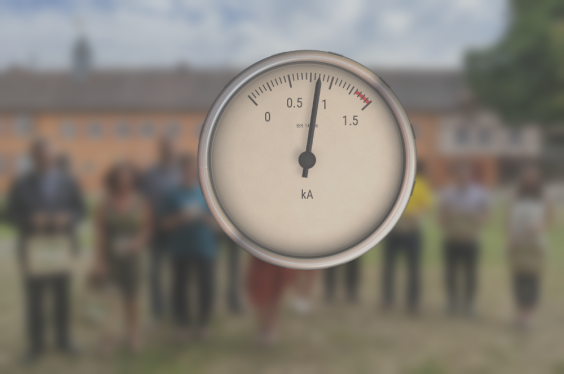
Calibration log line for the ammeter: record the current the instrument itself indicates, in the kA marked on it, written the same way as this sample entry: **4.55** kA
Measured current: **0.85** kA
